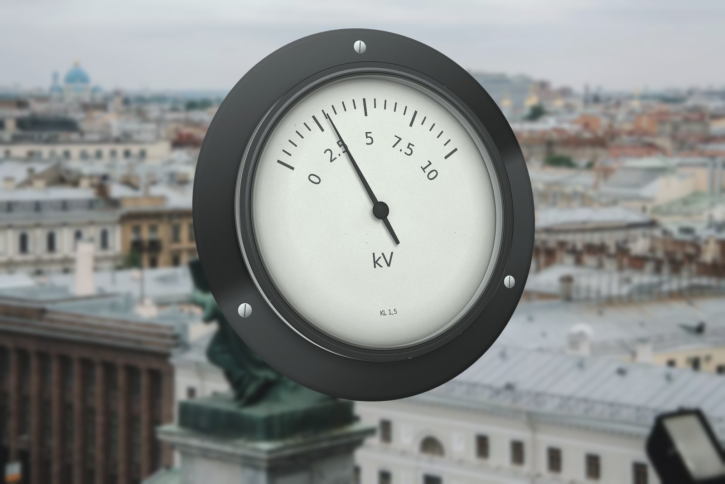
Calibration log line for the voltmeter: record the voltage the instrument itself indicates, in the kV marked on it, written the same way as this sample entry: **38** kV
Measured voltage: **3** kV
